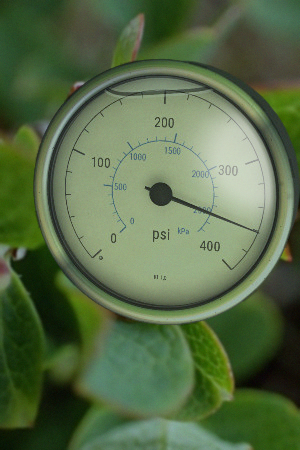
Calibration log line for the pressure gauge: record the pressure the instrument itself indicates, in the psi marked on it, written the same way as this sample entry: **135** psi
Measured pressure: **360** psi
